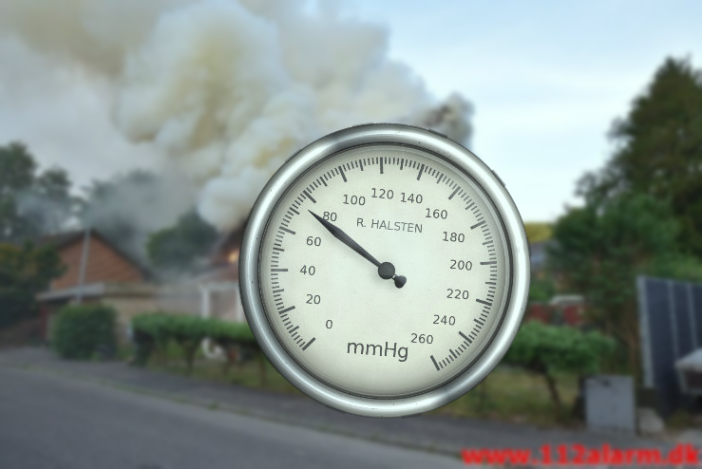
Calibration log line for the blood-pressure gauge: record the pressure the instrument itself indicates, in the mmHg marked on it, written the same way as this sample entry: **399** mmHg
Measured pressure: **74** mmHg
